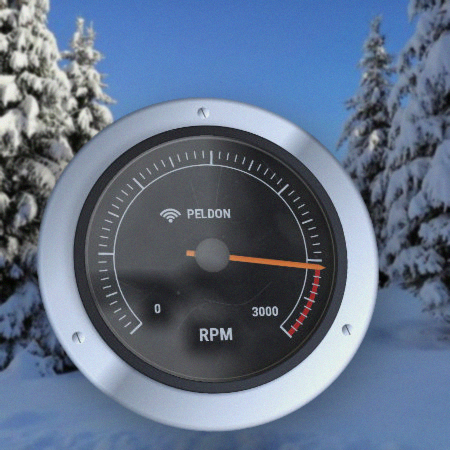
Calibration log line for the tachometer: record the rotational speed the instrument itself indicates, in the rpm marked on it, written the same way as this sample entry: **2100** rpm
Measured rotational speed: **2550** rpm
